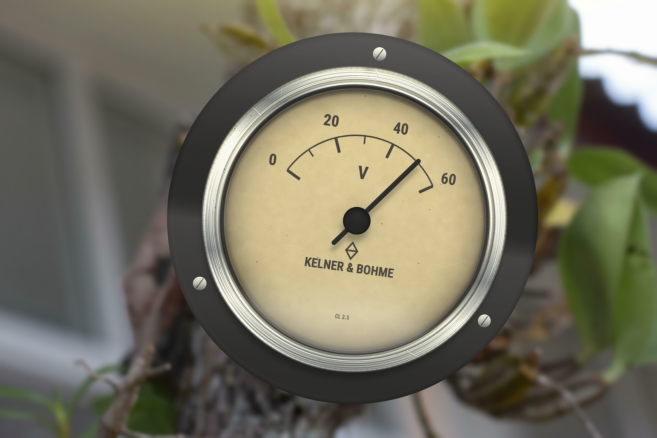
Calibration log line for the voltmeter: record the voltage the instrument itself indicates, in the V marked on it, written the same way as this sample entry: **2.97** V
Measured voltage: **50** V
